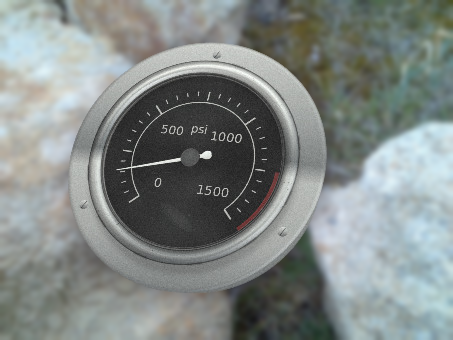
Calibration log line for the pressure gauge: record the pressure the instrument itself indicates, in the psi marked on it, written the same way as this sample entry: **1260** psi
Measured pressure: **150** psi
